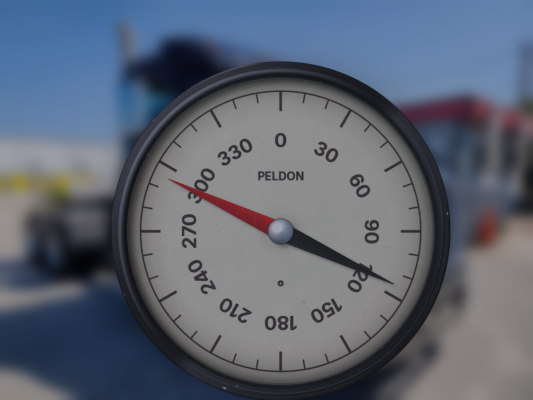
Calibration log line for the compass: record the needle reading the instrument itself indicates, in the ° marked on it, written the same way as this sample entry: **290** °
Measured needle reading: **295** °
